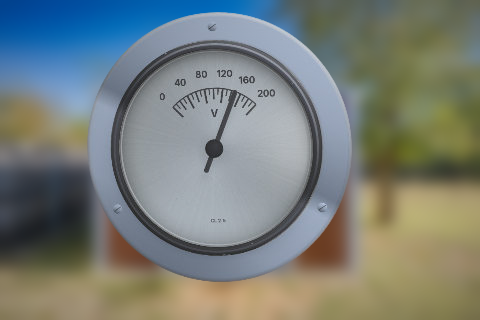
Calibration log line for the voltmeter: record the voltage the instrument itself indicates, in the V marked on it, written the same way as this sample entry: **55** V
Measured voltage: **150** V
